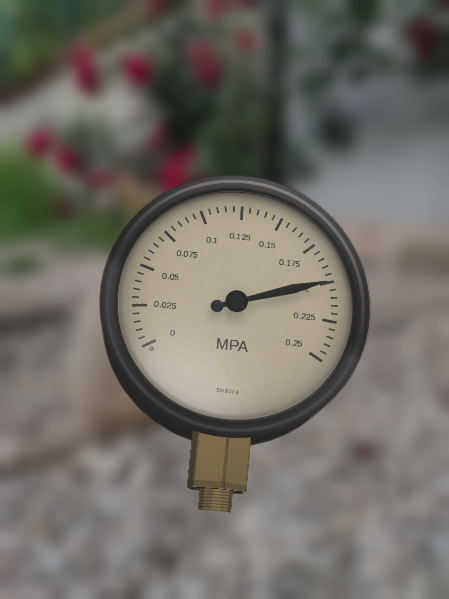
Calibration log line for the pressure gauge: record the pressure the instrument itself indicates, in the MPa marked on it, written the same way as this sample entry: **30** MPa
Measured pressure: **0.2** MPa
